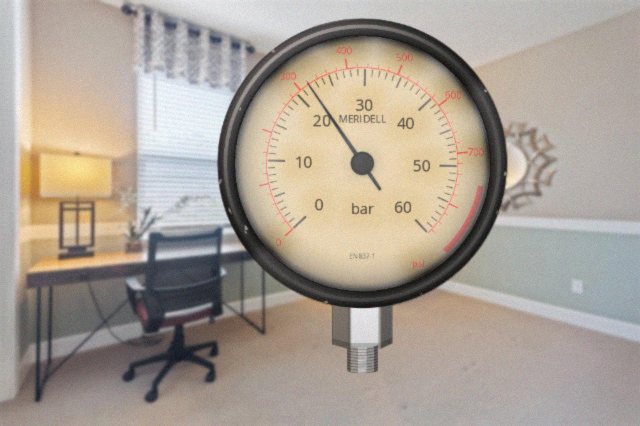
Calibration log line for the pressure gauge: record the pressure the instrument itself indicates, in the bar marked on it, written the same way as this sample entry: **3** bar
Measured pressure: **22** bar
